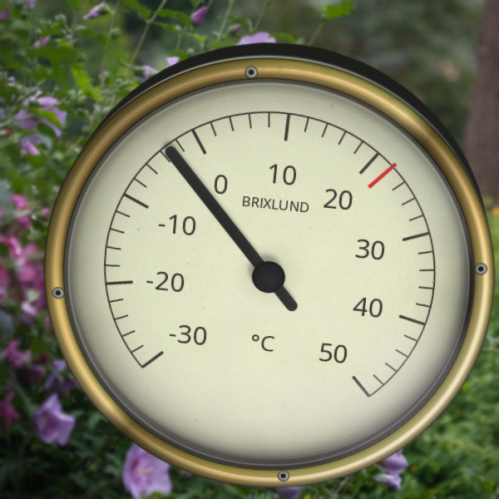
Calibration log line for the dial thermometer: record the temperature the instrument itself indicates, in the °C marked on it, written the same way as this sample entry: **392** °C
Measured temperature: **-3** °C
